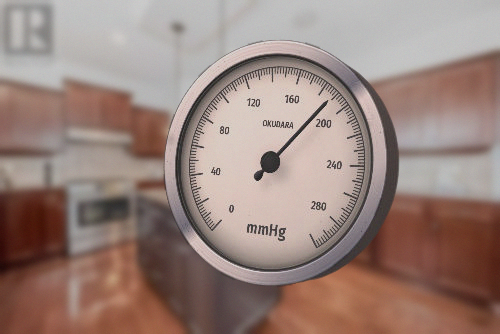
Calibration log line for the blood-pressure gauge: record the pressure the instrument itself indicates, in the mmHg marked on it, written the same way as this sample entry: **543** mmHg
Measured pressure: **190** mmHg
